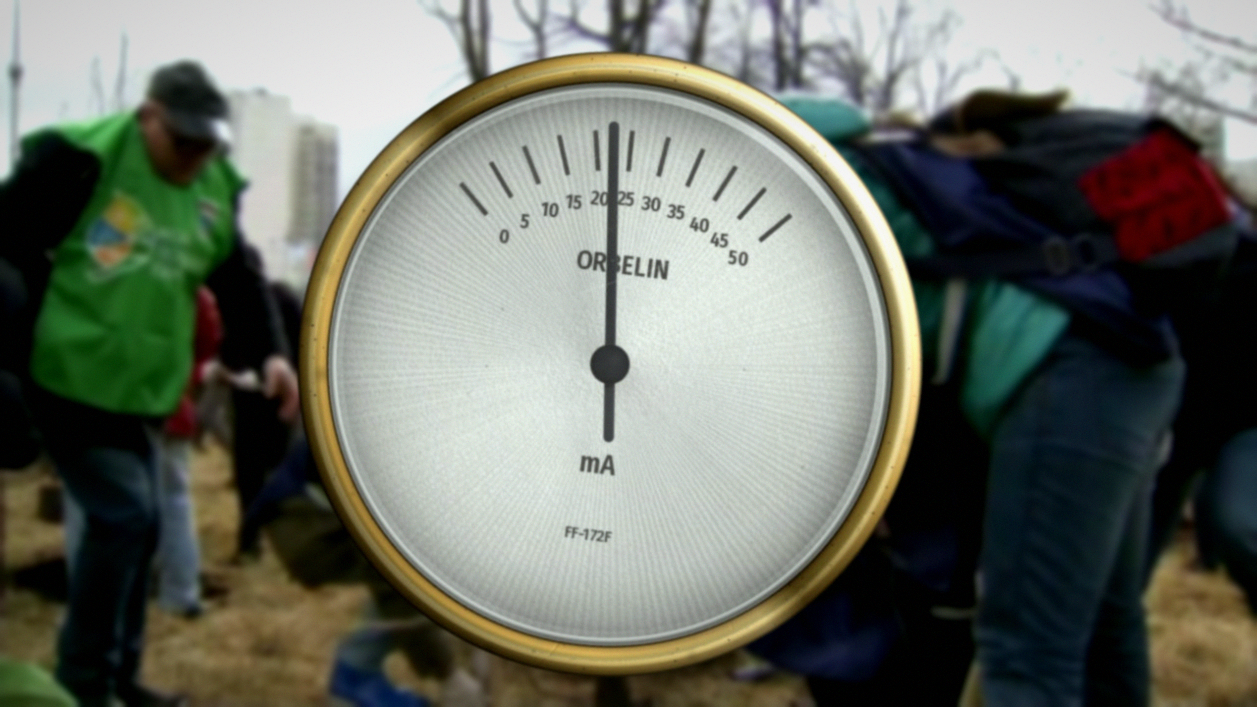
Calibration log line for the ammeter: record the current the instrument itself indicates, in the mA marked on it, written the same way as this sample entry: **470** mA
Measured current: **22.5** mA
